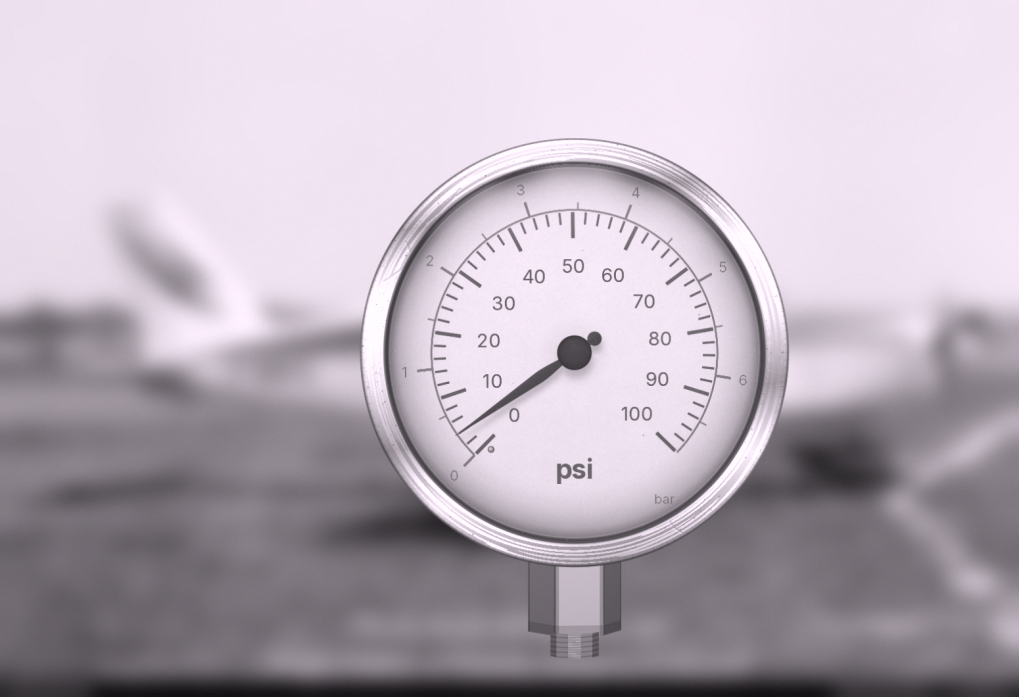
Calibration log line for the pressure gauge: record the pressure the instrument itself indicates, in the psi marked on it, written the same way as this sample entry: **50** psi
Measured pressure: **4** psi
